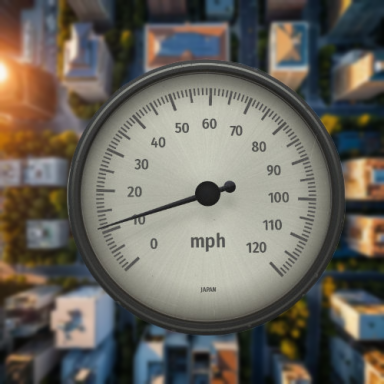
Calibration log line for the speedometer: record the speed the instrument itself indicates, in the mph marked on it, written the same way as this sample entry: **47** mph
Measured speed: **11** mph
